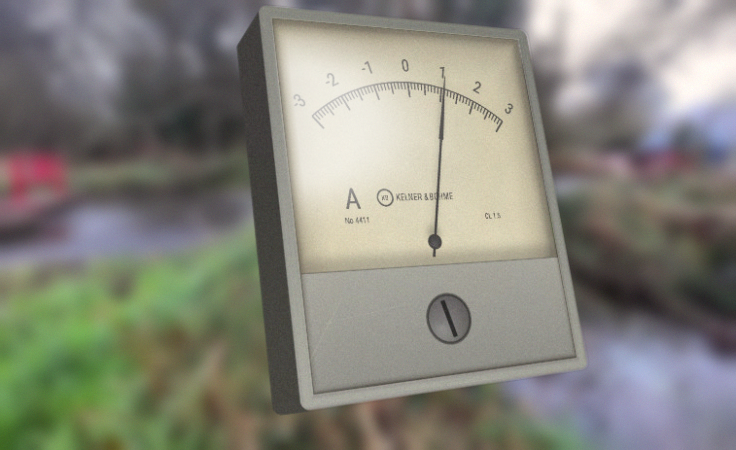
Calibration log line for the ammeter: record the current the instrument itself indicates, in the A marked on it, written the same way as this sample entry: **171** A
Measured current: **1** A
